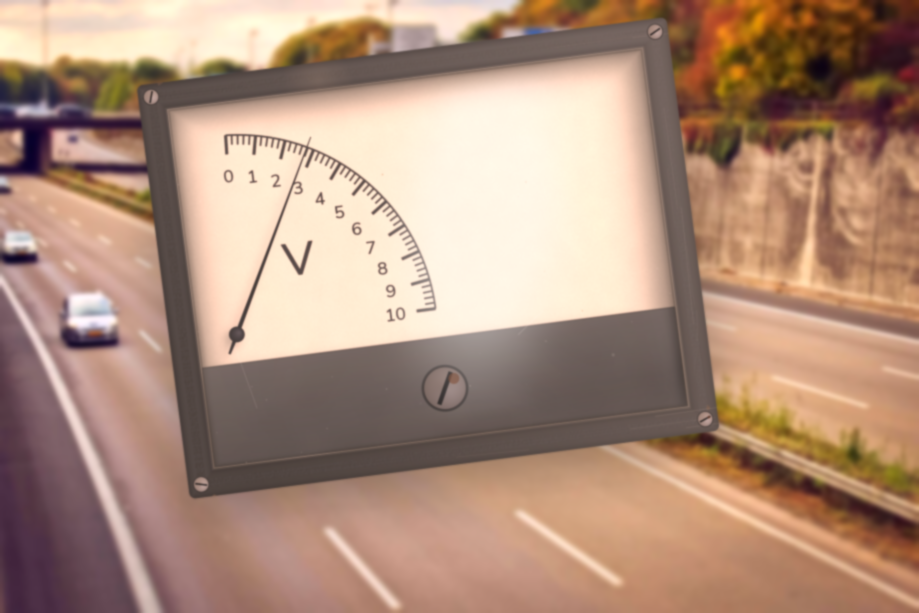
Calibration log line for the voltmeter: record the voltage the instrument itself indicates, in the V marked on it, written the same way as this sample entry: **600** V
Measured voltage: **2.8** V
